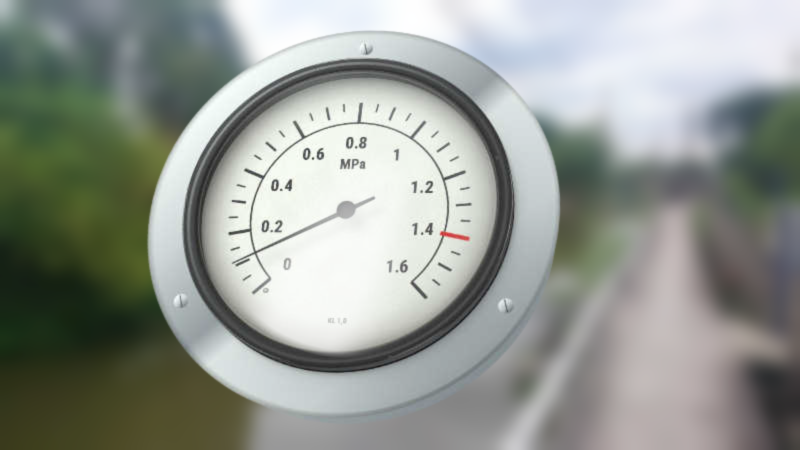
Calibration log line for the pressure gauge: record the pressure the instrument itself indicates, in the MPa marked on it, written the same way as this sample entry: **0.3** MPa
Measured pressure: **0.1** MPa
